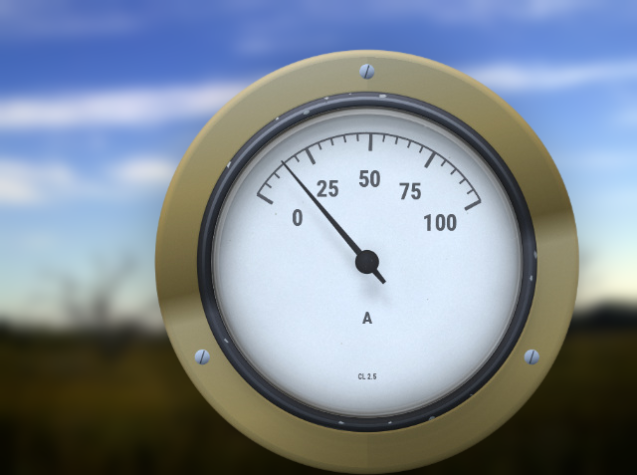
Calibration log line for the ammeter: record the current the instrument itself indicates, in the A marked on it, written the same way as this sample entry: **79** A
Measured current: **15** A
